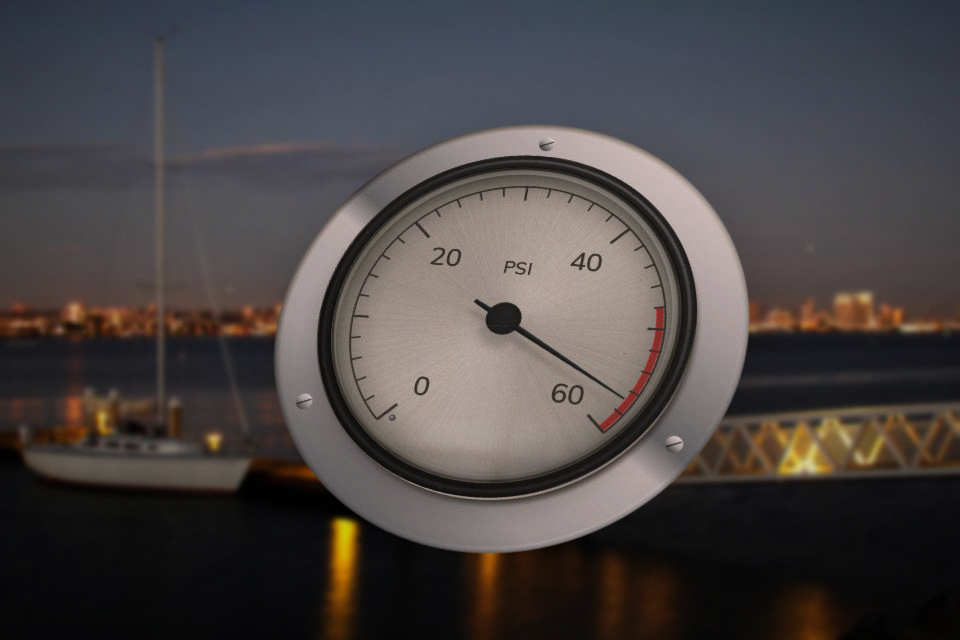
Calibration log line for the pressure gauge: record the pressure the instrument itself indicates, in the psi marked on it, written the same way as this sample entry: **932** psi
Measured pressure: **57** psi
